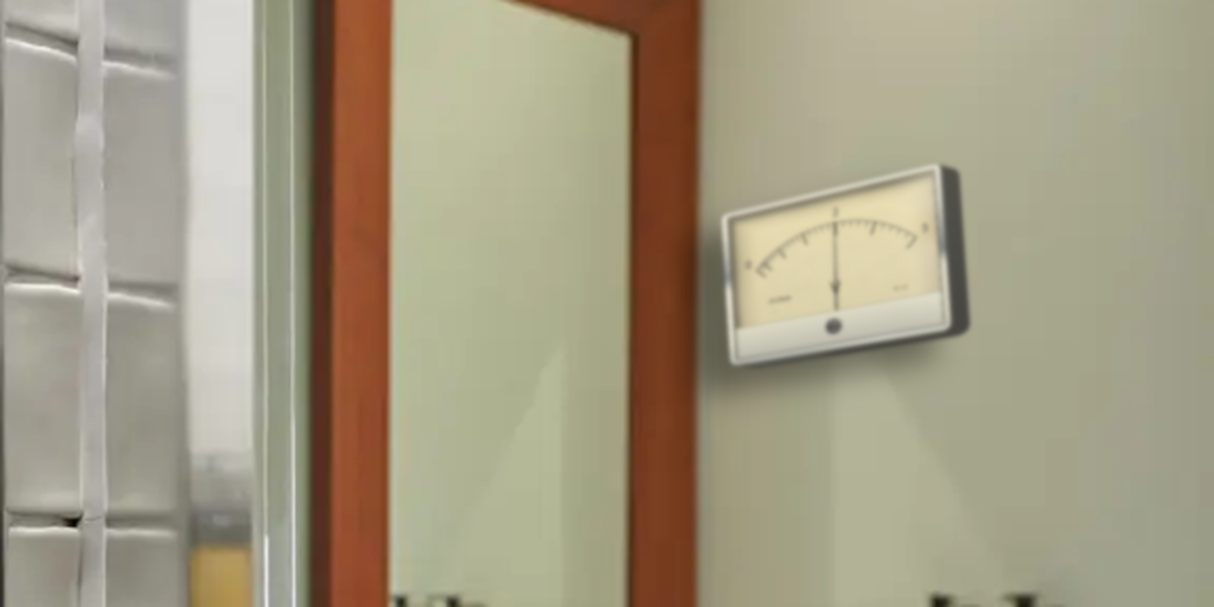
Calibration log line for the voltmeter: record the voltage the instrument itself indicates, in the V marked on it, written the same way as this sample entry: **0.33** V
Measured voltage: **2** V
